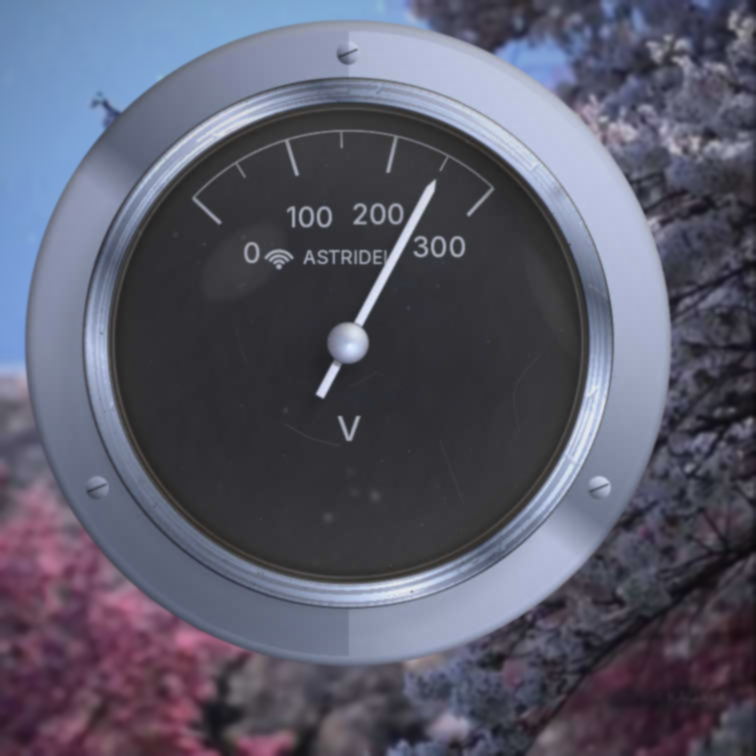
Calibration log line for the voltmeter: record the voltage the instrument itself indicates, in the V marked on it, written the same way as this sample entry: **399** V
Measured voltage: **250** V
